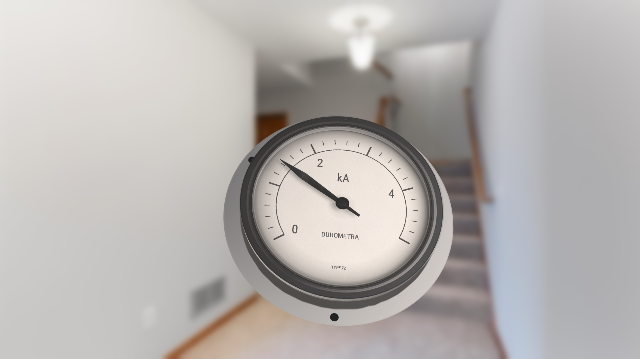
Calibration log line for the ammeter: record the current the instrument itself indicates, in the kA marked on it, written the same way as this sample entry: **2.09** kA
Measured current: **1.4** kA
